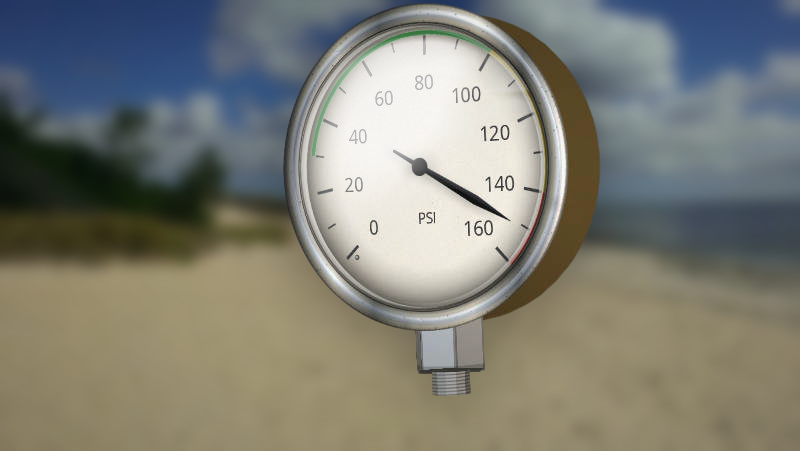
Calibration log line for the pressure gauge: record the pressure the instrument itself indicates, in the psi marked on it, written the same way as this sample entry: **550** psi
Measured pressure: **150** psi
